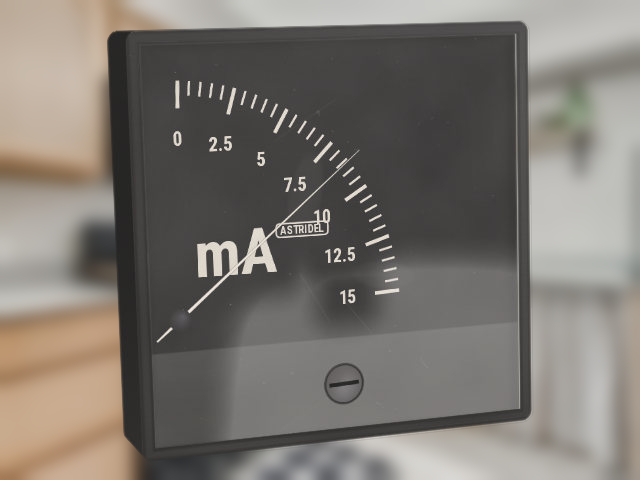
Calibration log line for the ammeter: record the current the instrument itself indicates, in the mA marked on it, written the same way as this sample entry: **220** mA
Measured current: **8.5** mA
